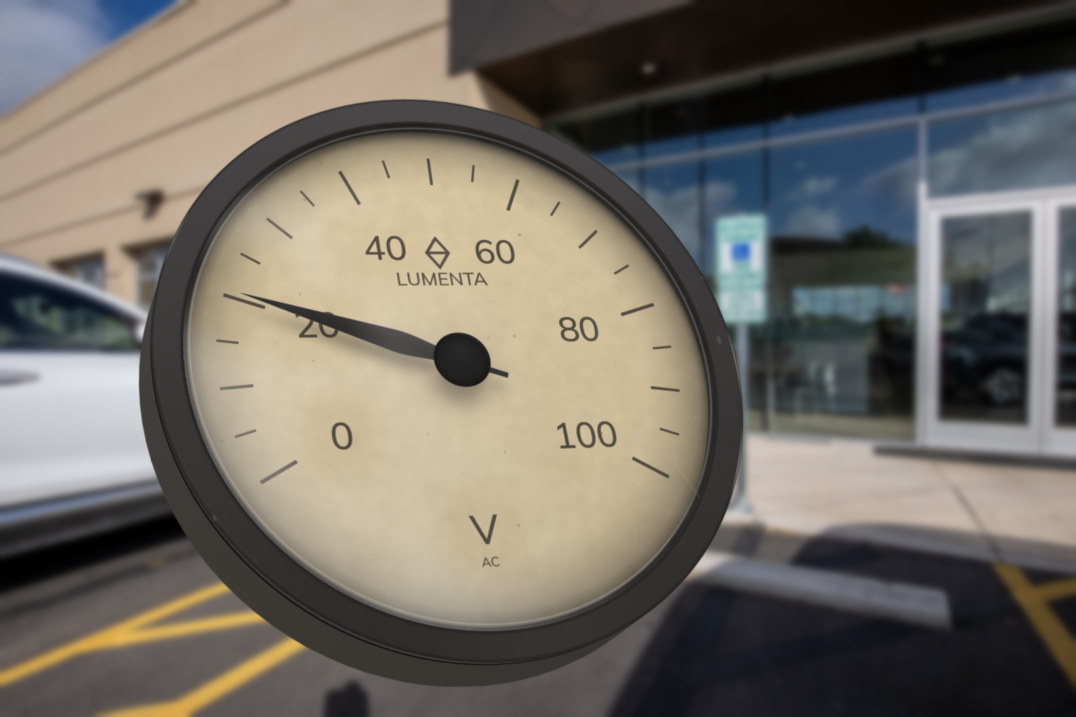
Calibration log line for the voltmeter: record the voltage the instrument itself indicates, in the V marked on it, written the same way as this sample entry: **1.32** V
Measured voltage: **20** V
